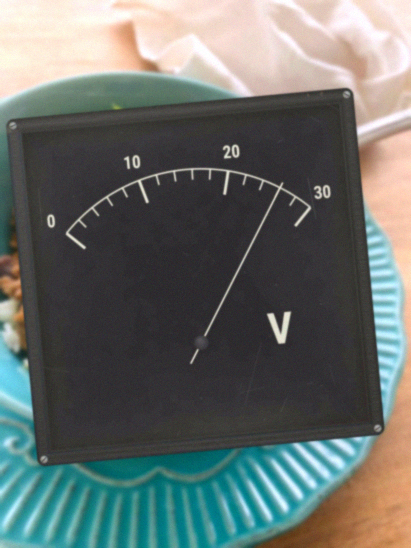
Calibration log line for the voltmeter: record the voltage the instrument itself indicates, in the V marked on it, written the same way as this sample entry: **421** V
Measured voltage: **26** V
